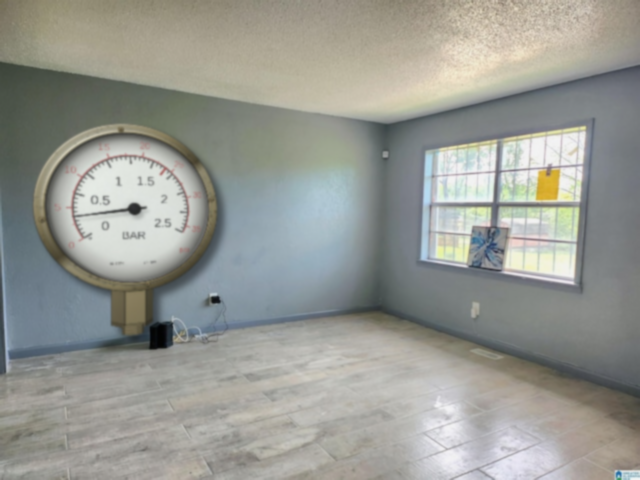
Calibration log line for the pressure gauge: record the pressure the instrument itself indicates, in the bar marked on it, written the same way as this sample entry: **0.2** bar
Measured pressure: **0.25** bar
